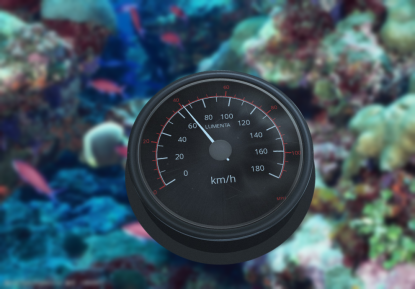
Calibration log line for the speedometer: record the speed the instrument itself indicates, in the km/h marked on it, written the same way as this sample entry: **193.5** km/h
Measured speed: **65** km/h
